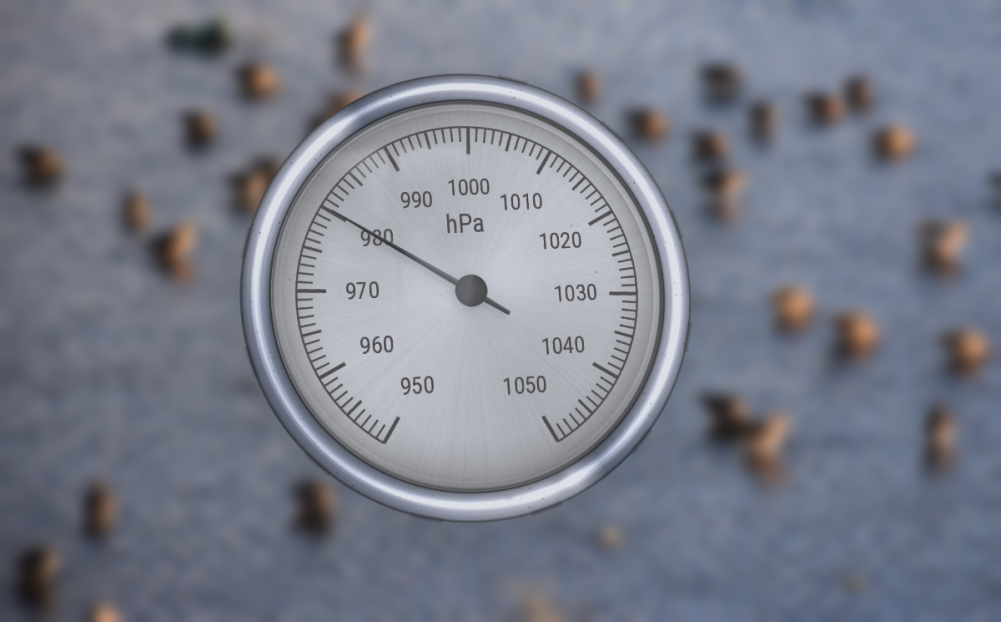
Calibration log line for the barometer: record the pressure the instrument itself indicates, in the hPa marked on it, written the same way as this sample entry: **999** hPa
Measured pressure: **980** hPa
